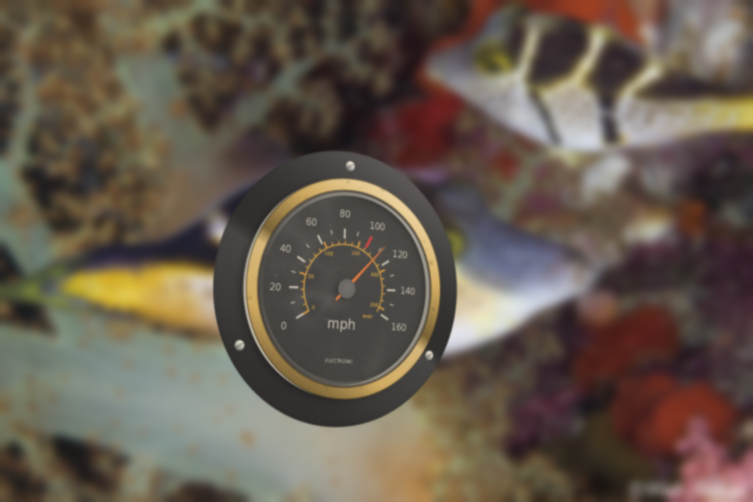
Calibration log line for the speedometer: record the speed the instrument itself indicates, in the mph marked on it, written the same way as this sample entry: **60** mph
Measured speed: **110** mph
